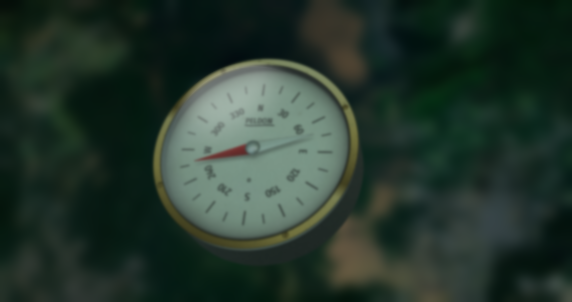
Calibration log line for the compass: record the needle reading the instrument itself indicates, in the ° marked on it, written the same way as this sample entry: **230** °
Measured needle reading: **255** °
